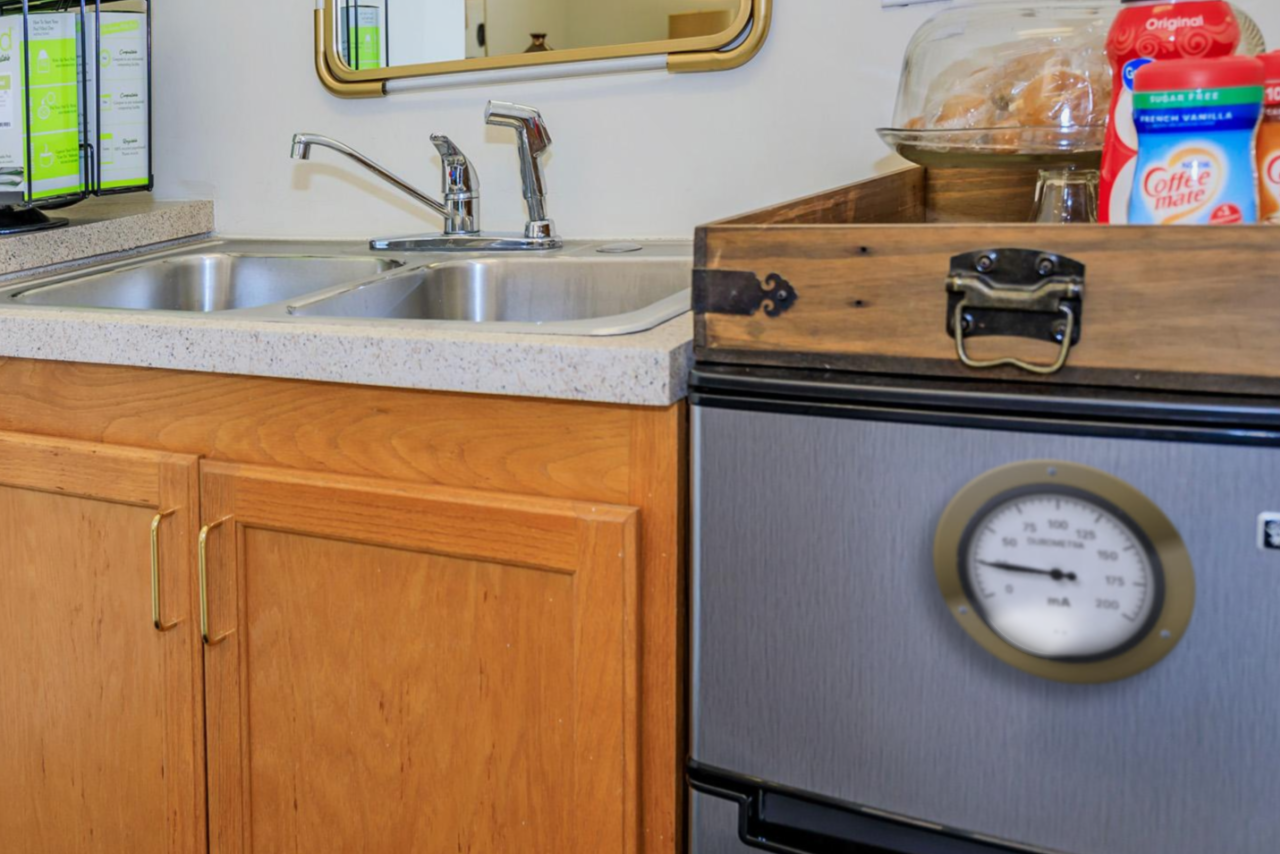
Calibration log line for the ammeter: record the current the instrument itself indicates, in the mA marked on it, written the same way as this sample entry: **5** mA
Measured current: **25** mA
